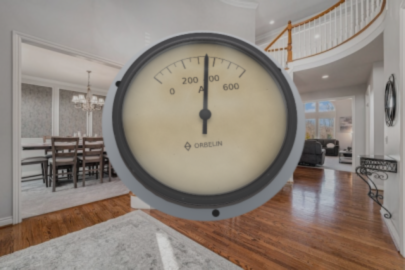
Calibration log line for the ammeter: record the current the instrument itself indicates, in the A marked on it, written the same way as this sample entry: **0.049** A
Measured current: **350** A
